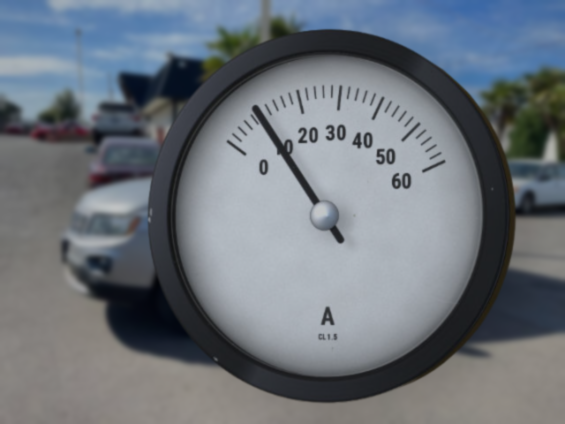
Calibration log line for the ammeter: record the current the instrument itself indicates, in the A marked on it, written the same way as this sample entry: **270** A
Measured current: **10** A
